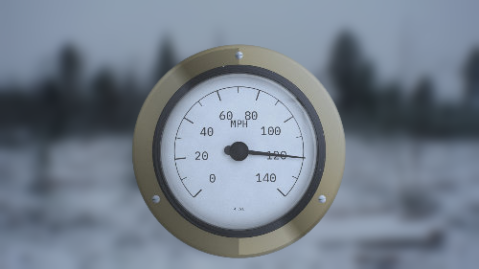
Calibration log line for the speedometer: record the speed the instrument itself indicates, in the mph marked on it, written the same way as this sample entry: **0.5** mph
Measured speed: **120** mph
